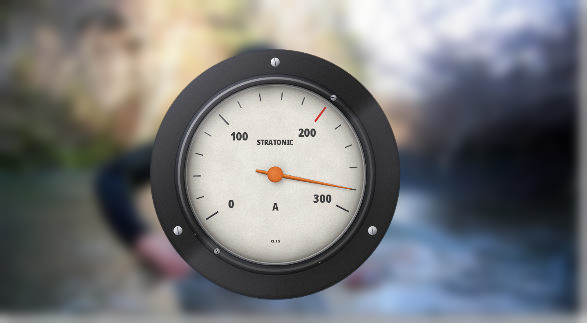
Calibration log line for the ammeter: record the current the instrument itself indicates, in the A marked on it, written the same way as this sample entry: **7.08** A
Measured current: **280** A
